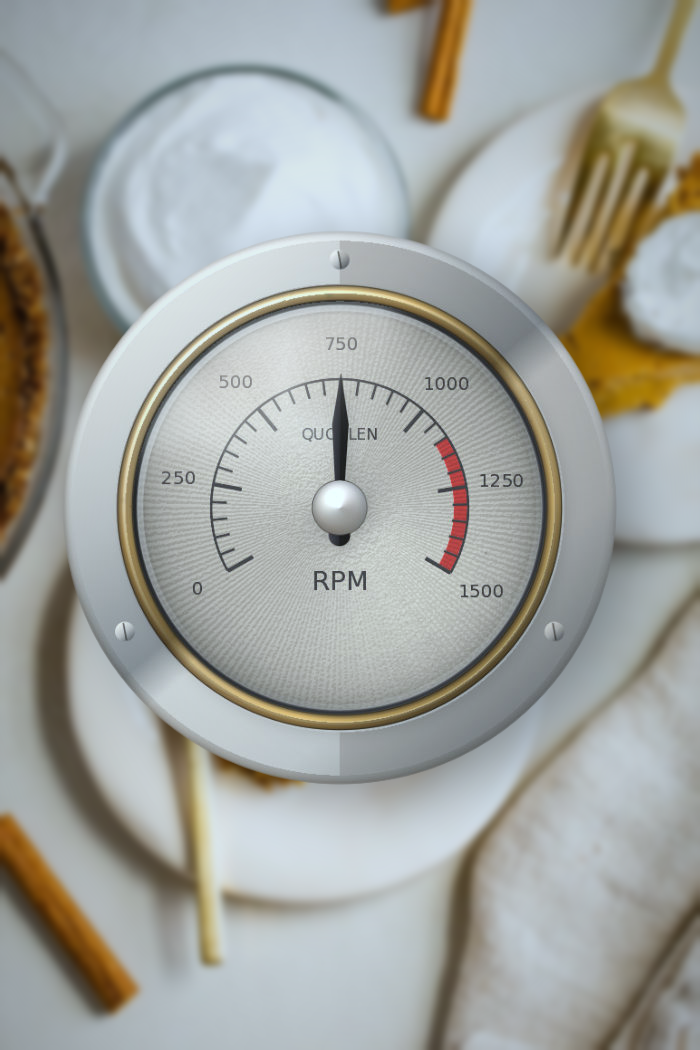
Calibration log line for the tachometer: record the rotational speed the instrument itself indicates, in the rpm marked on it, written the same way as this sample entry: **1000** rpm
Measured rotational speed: **750** rpm
